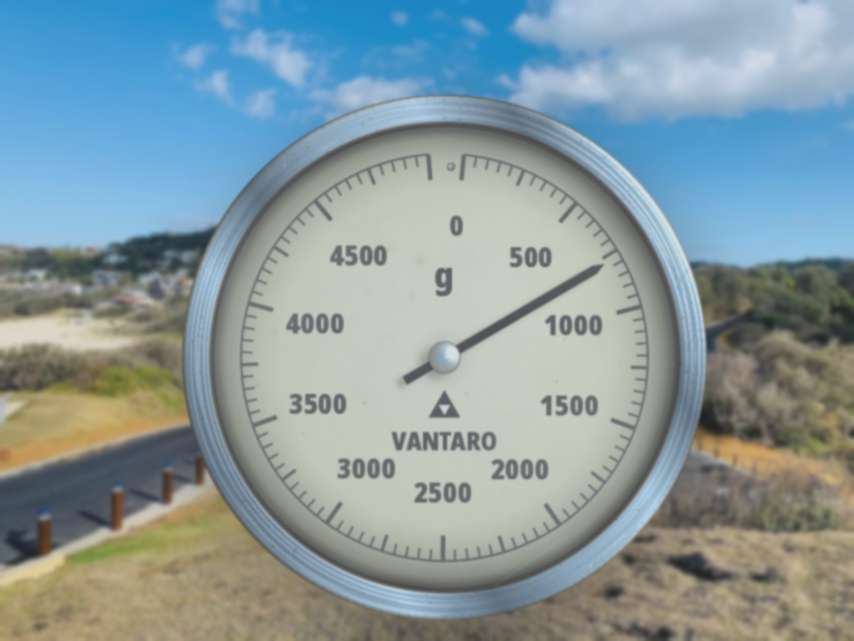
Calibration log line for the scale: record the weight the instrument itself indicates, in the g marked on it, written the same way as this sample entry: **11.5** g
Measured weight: **775** g
